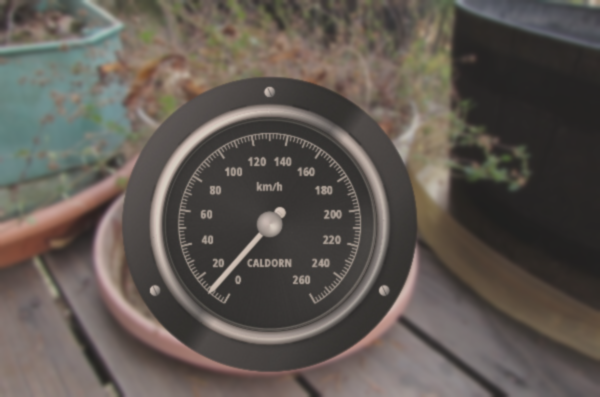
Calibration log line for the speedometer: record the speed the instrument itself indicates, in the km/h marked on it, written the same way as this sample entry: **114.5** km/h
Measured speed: **10** km/h
